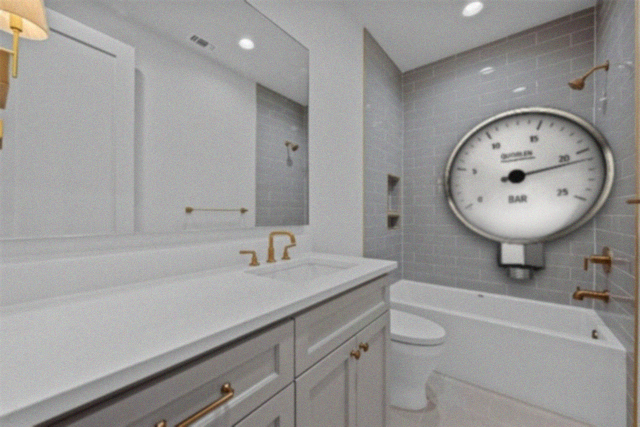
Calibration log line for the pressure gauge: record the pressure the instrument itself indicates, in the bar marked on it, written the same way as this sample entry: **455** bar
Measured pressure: **21** bar
